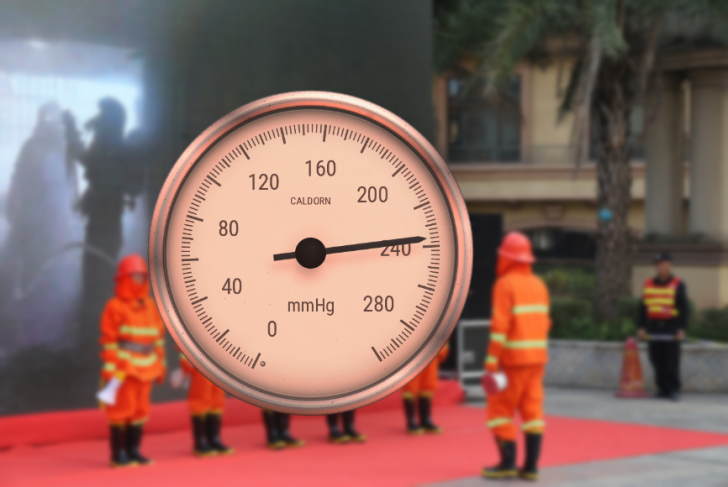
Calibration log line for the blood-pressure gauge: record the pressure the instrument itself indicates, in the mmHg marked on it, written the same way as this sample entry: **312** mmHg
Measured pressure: **236** mmHg
